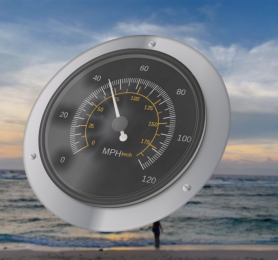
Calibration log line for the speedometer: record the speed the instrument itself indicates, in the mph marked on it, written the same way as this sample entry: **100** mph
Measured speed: **45** mph
